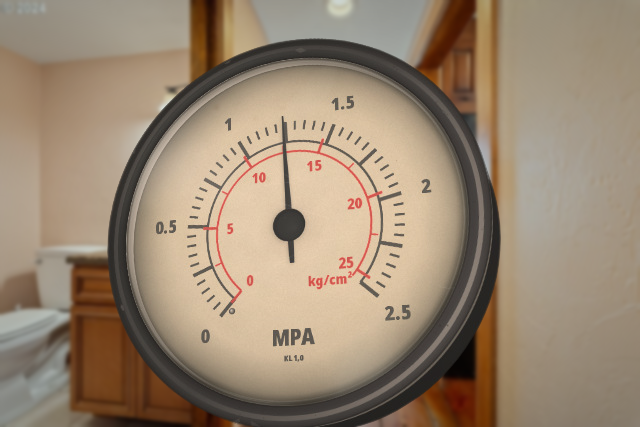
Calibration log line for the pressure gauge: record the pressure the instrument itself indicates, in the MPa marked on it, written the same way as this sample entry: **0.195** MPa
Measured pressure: **1.25** MPa
